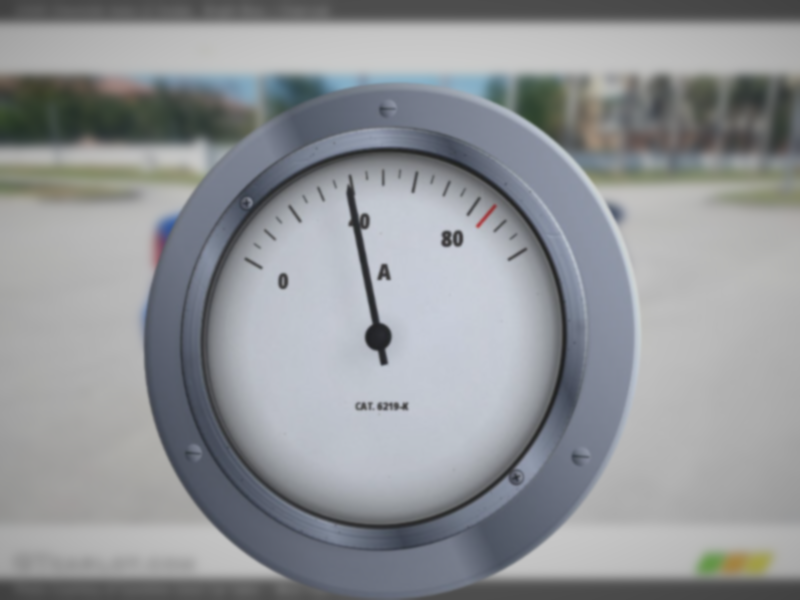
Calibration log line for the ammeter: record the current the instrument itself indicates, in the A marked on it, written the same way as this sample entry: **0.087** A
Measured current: **40** A
